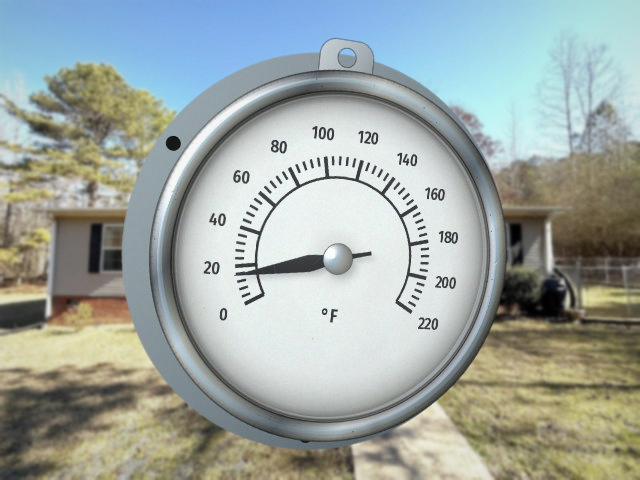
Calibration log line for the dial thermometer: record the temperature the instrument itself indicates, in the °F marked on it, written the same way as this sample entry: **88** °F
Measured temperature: **16** °F
